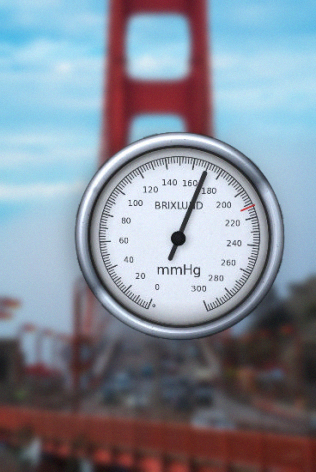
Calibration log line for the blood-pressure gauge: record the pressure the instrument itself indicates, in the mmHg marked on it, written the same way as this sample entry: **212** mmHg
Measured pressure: **170** mmHg
